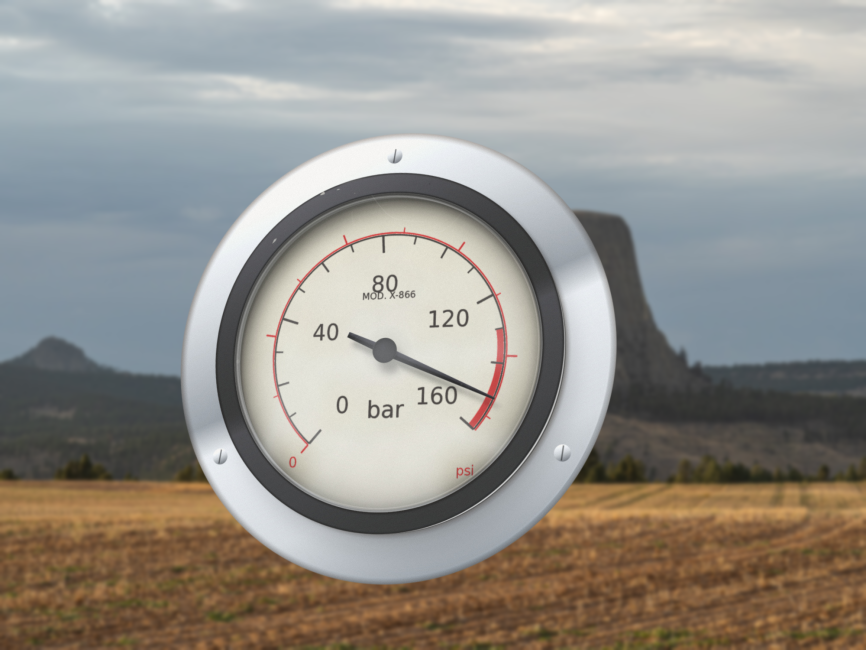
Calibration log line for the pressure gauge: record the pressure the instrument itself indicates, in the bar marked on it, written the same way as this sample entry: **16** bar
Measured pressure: **150** bar
